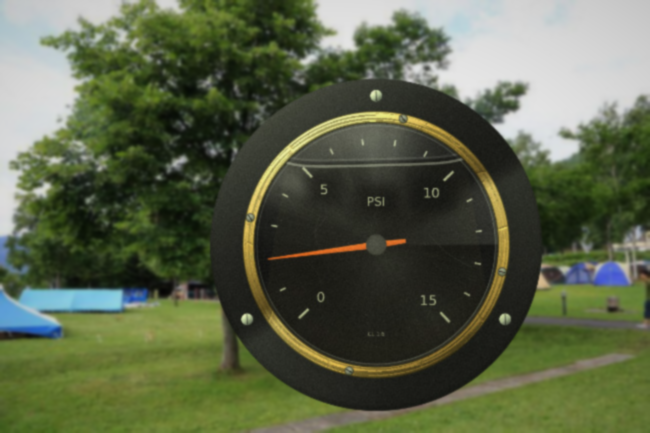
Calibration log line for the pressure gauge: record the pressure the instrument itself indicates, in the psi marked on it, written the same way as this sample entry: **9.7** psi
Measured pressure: **2** psi
